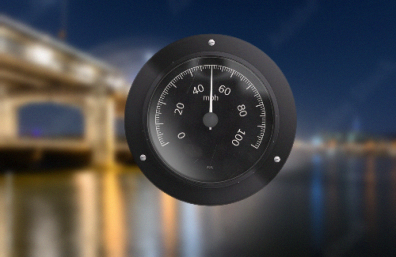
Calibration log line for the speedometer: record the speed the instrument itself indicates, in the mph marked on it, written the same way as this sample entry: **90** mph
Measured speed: **50** mph
